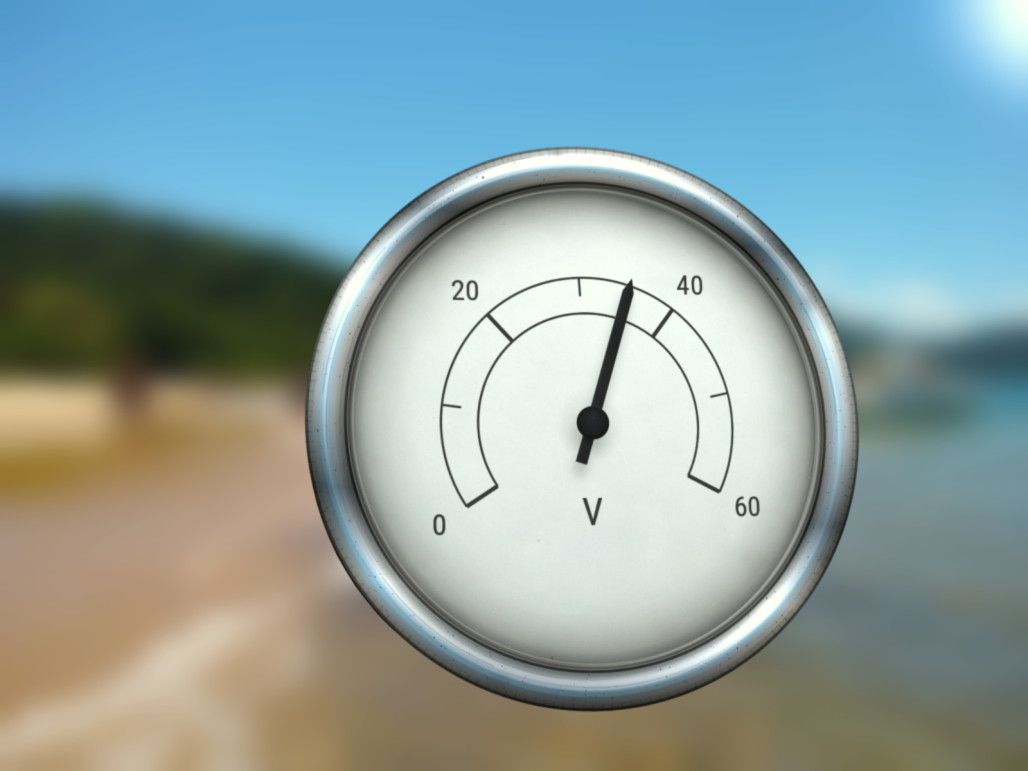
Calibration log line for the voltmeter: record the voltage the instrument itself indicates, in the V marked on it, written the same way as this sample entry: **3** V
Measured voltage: **35** V
